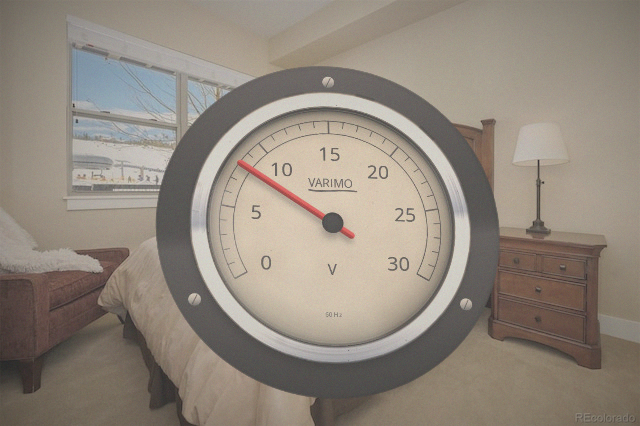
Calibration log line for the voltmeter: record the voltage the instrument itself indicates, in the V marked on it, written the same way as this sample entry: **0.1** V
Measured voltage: **8** V
